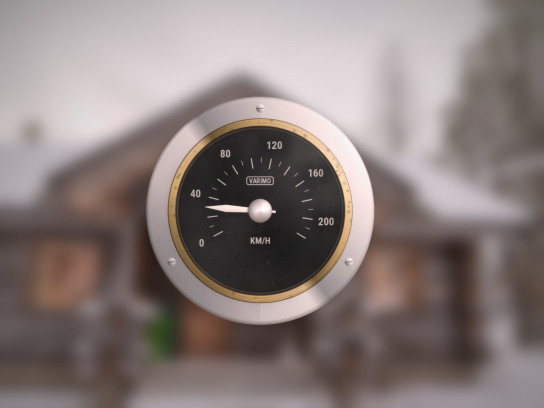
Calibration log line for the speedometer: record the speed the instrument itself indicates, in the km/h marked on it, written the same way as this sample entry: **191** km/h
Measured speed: **30** km/h
